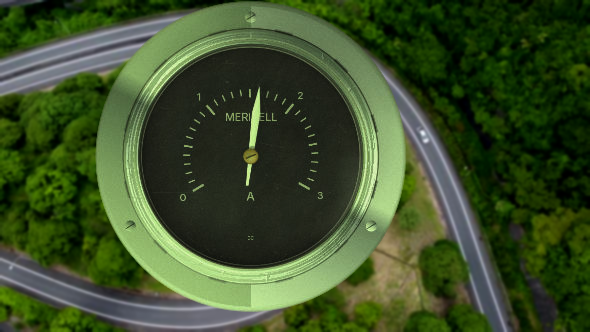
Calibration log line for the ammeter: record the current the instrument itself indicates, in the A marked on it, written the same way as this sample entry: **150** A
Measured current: **1.6** A
